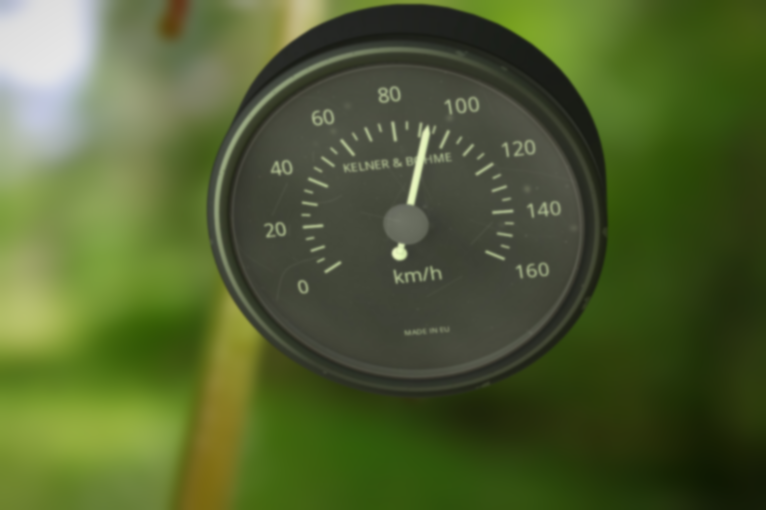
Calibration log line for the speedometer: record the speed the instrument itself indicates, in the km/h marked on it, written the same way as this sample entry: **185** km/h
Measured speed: **92.5** km/h
